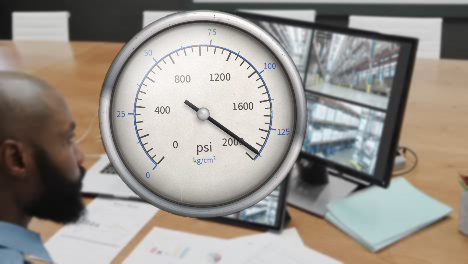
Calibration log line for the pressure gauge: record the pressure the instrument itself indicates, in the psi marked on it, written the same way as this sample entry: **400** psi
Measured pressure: **1950** psi
